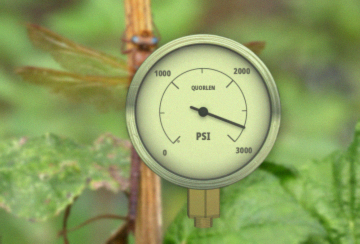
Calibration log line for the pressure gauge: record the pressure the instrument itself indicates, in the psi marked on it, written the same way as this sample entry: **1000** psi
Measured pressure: **2750** psi
